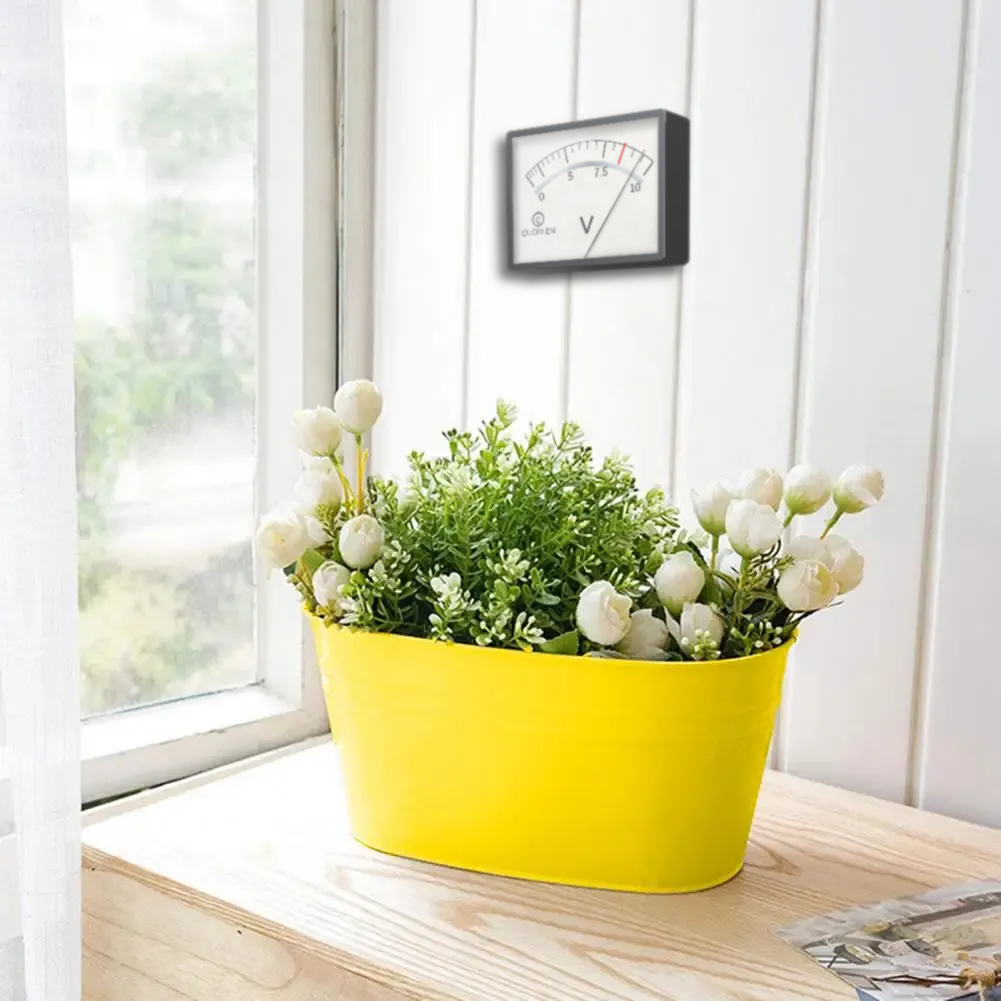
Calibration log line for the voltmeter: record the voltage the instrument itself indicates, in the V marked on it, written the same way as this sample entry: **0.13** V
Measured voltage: **9.5** V
